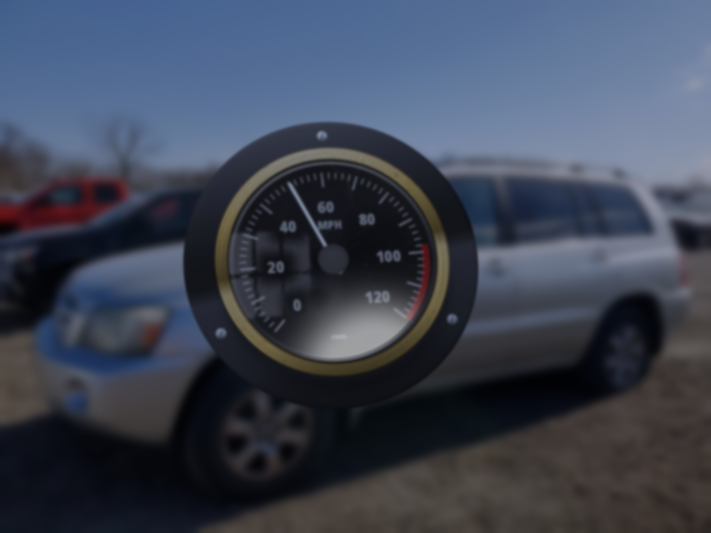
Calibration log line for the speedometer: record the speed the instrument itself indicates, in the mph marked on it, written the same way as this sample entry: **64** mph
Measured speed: **50** mph
